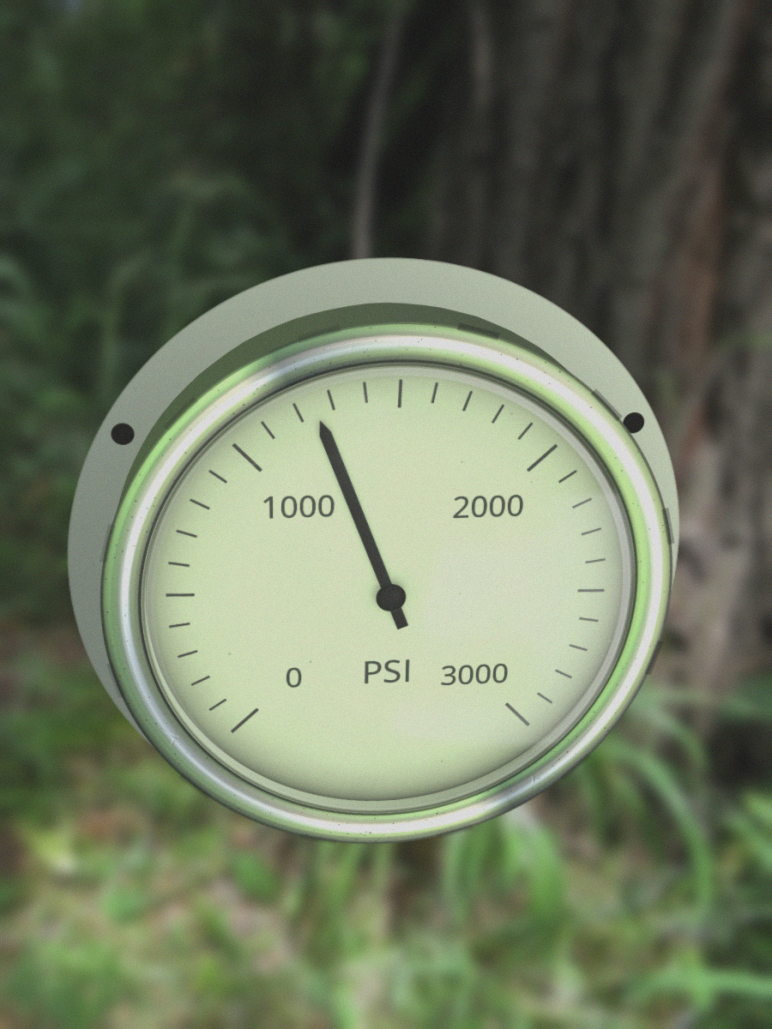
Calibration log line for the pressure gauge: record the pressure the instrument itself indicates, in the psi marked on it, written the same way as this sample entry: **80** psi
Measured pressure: **1250** psi
